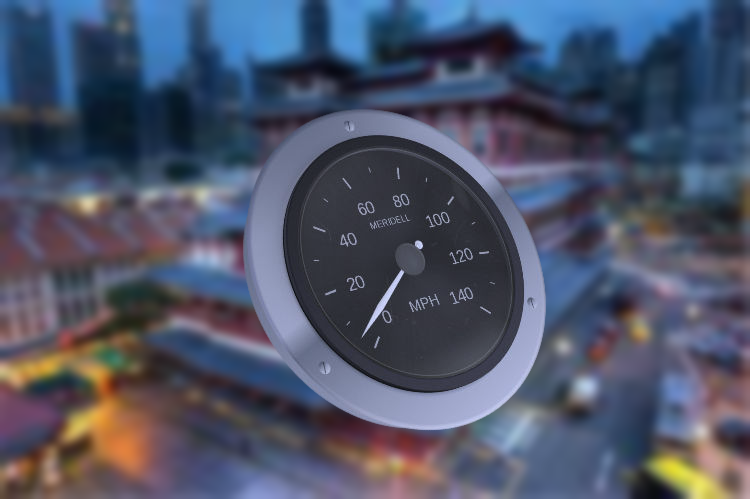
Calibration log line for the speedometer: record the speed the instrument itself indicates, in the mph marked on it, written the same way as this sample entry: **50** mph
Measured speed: **5** mph
